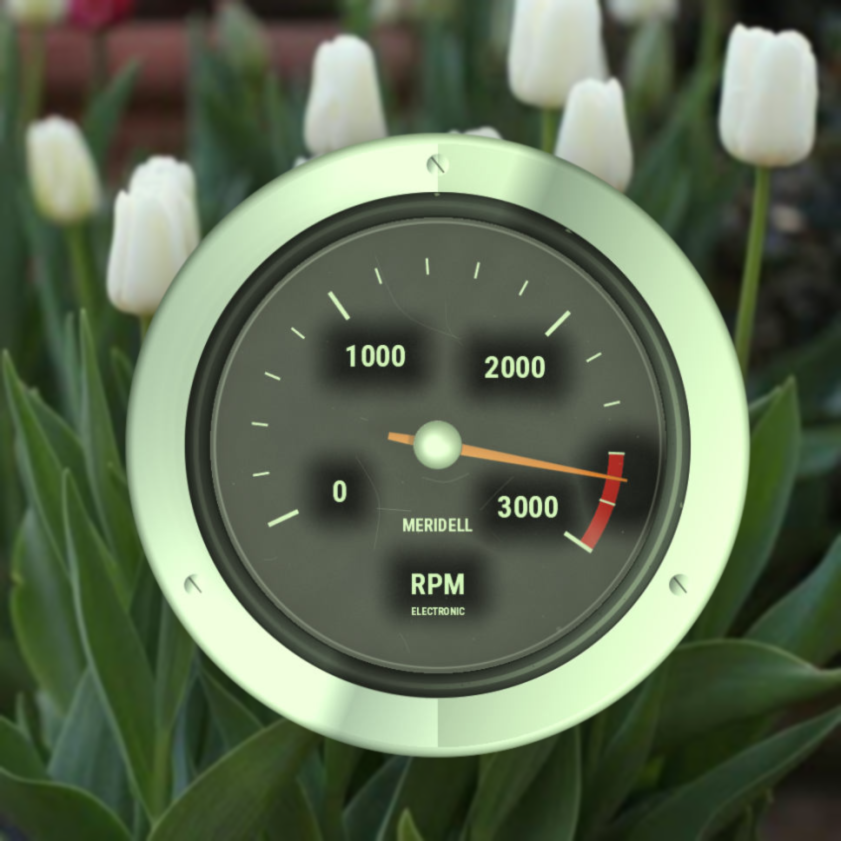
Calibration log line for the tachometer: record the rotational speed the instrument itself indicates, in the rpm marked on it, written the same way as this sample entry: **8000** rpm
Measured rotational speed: **2700** rpm
